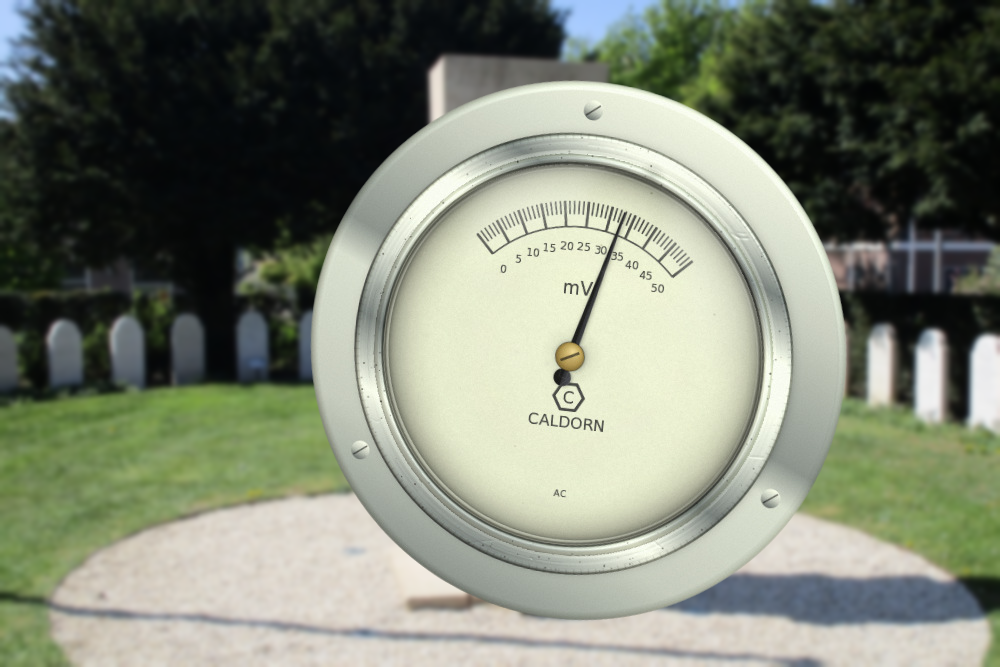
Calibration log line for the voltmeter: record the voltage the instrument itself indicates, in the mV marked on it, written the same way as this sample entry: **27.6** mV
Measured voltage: **33** mV
